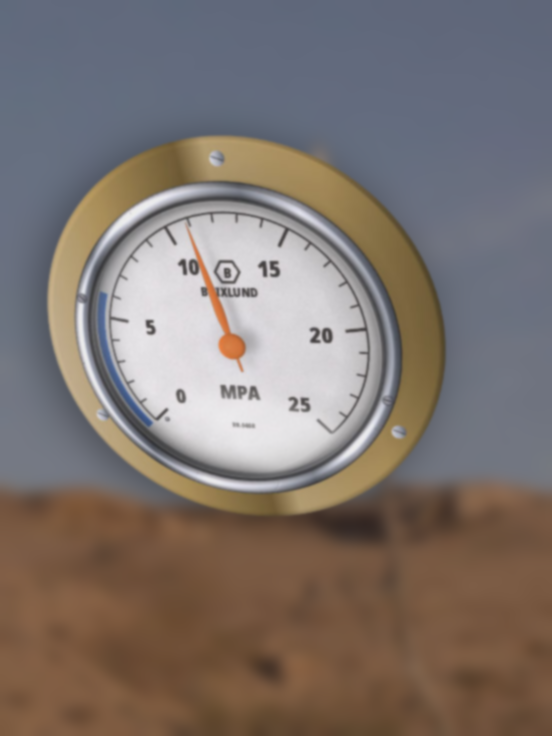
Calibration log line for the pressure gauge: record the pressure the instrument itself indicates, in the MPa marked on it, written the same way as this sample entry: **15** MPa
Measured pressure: **11** MPa
